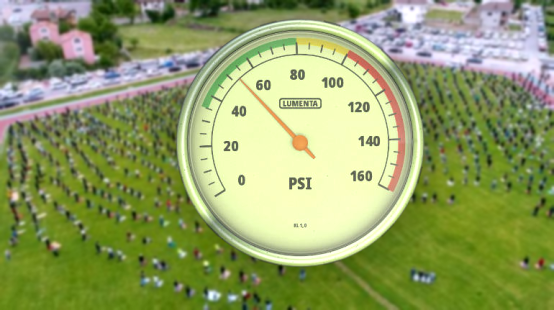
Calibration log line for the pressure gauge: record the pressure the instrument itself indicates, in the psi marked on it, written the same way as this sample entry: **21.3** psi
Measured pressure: **52.5** psi
